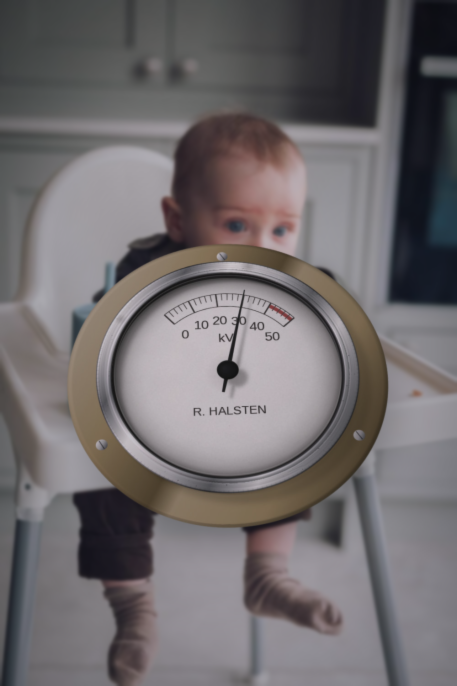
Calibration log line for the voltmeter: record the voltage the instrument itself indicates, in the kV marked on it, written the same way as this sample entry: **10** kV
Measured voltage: **30** kV
